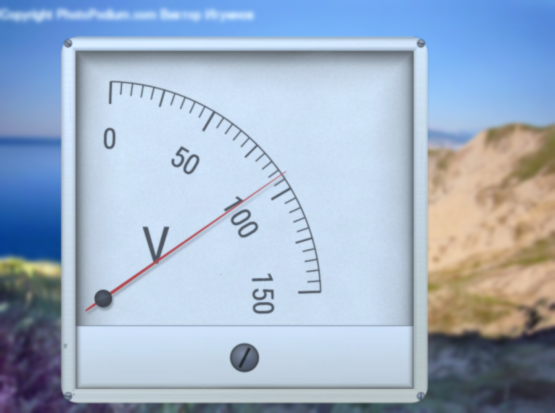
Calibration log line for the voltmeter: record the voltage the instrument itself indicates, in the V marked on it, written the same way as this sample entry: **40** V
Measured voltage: **92.5** V
